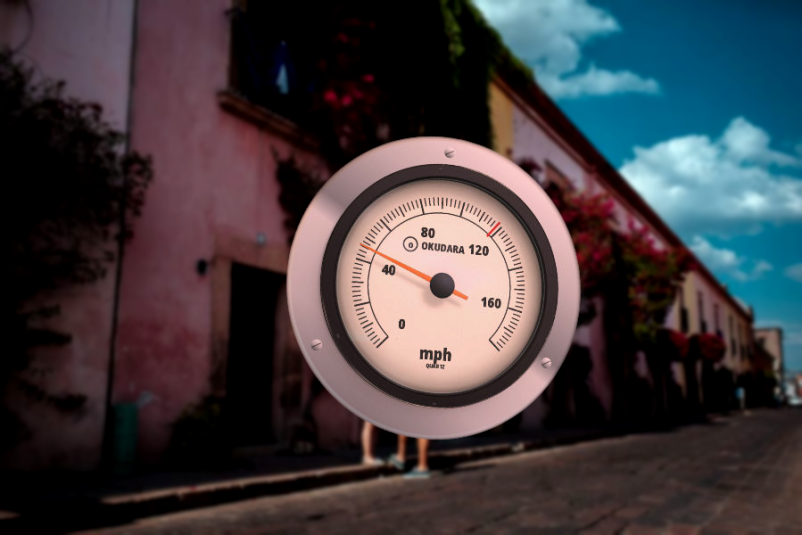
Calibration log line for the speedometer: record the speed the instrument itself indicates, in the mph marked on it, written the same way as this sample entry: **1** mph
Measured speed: **46** mph
